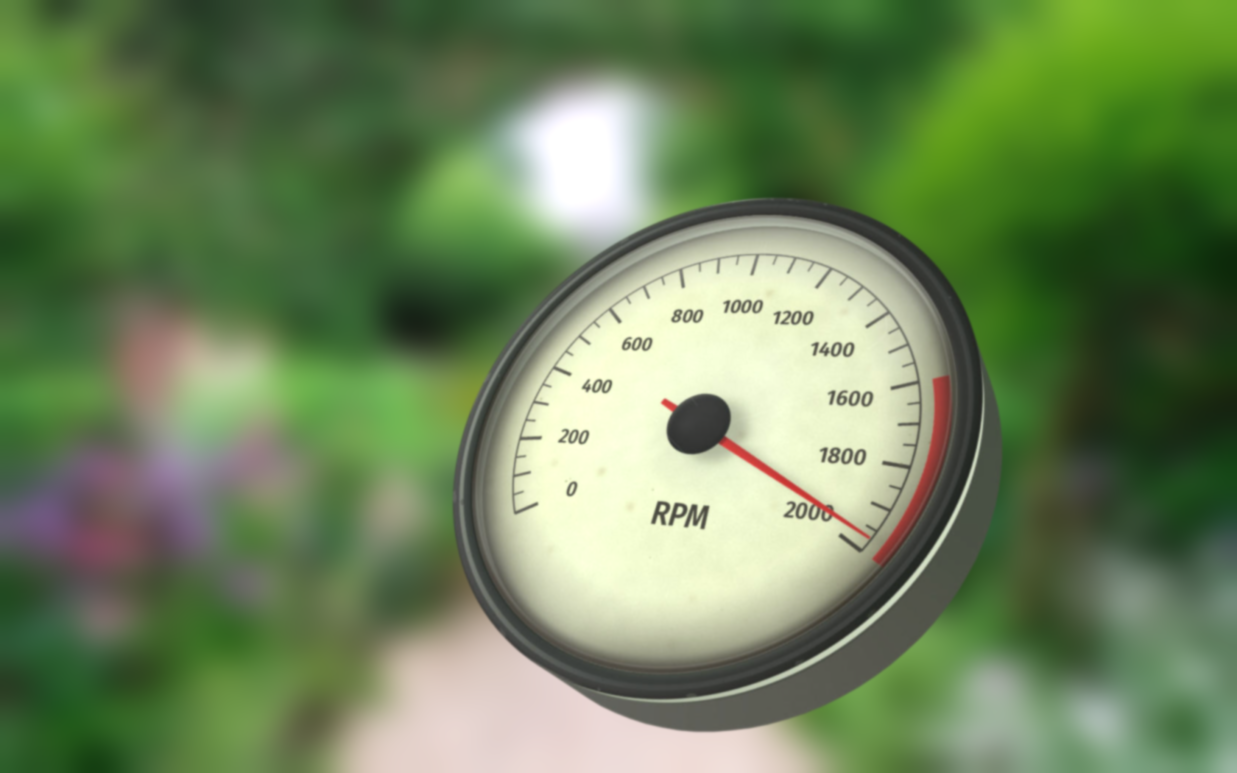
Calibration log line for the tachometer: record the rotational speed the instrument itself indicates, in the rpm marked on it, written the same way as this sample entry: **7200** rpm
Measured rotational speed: **1975** rpm
